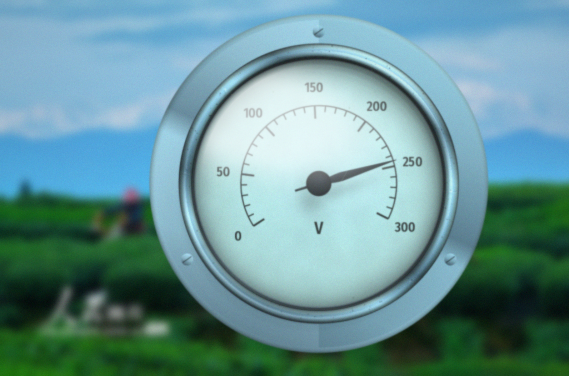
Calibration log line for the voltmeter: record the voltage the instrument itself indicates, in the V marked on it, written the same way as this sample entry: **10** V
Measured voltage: **245** V
